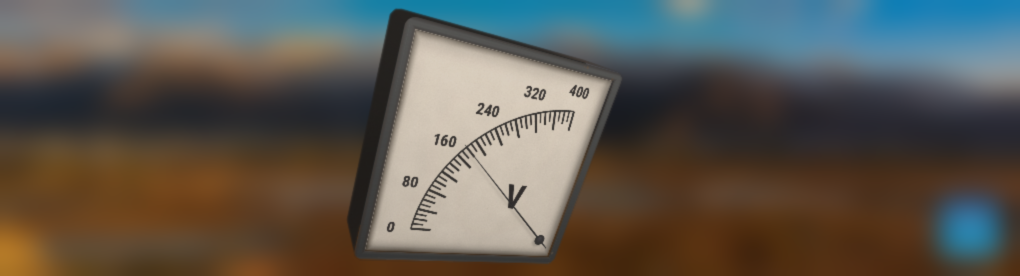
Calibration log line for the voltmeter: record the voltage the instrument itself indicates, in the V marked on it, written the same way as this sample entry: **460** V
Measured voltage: **180** V
